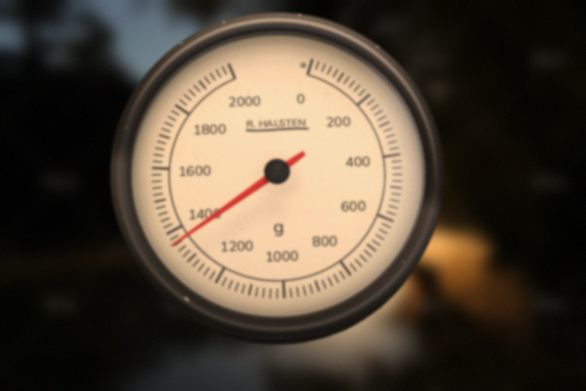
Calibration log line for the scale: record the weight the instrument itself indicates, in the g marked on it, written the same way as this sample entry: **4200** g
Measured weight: **1360** g
